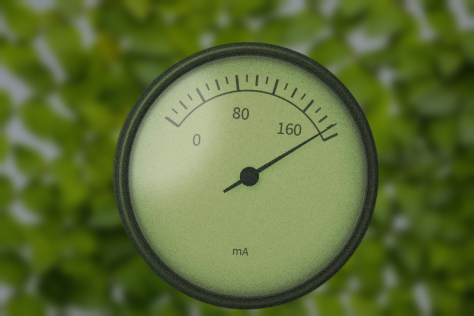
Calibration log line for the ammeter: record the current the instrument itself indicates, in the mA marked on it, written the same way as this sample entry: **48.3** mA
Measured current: **190** mA
